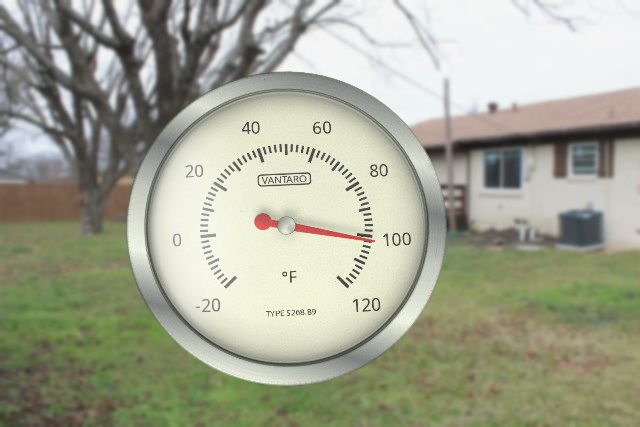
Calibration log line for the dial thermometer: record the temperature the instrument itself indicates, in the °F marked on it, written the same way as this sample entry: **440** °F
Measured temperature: **102** °F
